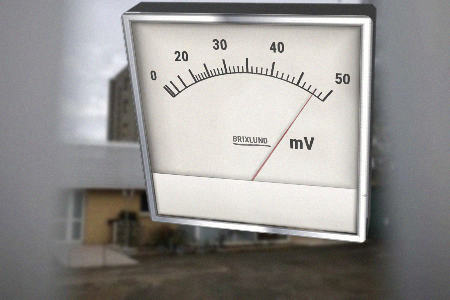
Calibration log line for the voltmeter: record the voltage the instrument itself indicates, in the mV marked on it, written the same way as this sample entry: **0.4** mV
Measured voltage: **48** mV
